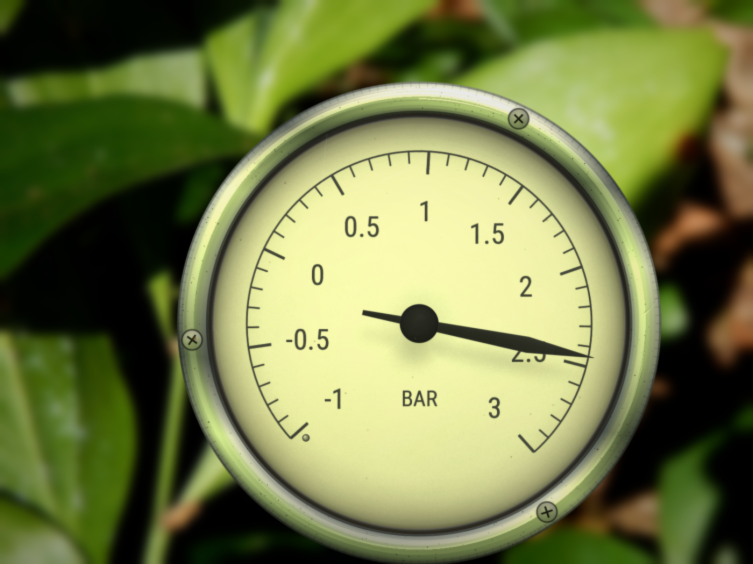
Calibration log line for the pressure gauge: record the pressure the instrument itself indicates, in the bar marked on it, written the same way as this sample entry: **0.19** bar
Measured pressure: **2.45** bar
